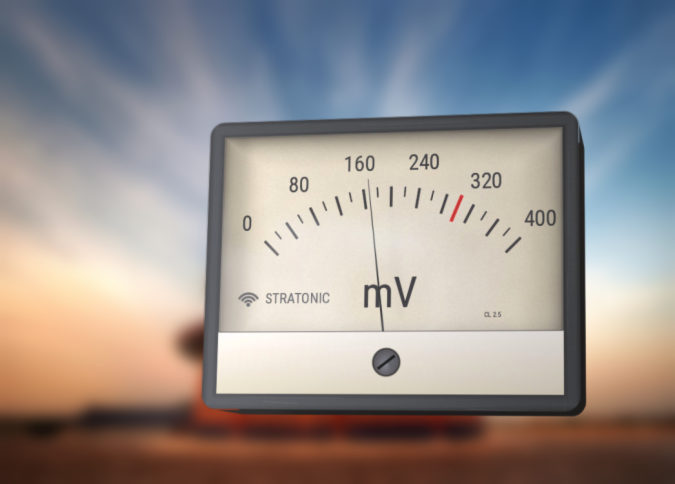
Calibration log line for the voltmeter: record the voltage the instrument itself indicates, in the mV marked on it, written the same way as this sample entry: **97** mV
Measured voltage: **170** mV
